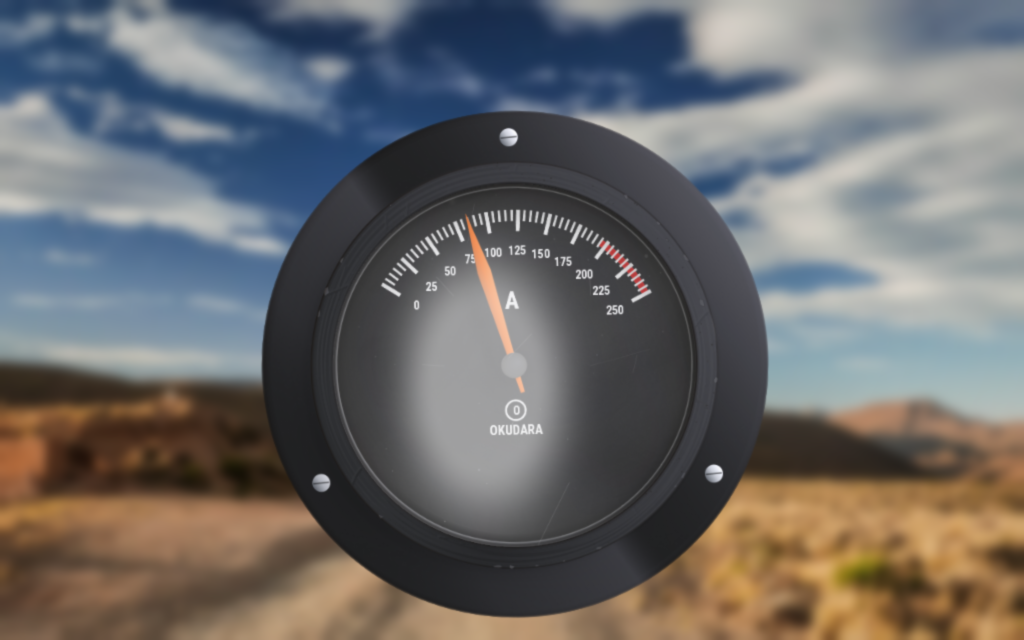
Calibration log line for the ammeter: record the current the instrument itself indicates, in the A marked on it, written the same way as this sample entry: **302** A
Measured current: **85** A
